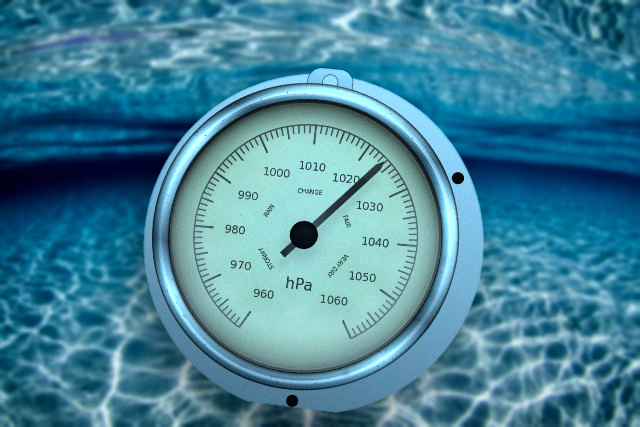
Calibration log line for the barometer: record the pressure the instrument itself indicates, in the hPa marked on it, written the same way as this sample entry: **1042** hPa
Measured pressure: **1024** hPa
